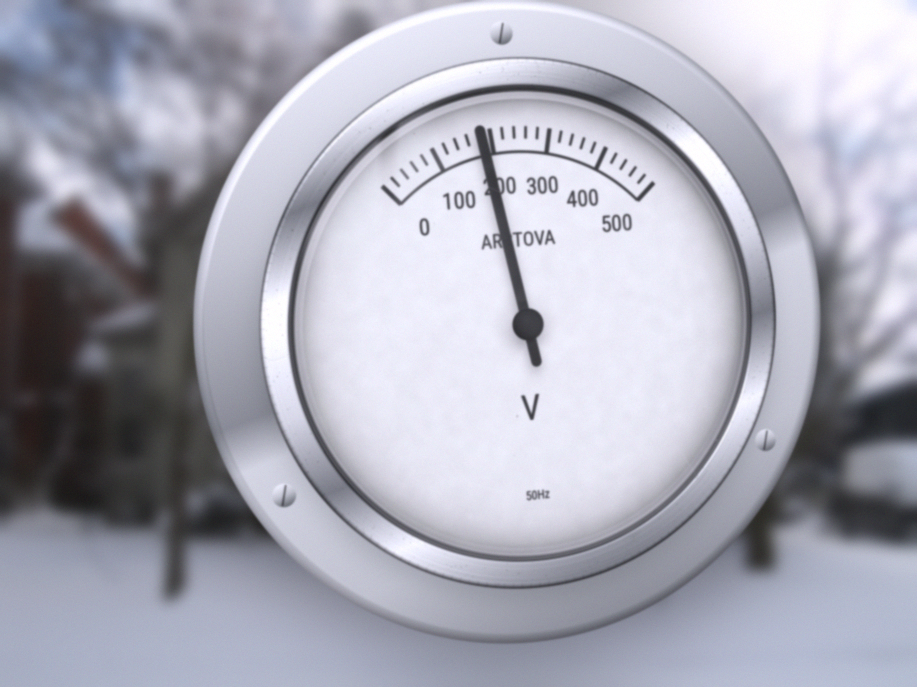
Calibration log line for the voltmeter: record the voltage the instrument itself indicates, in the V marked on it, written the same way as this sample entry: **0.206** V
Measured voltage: **180** V
